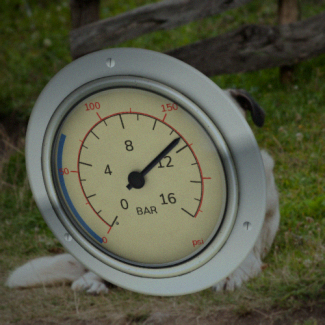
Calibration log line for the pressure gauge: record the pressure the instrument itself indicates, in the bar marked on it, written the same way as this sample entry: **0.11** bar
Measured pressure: **11.5** bar
